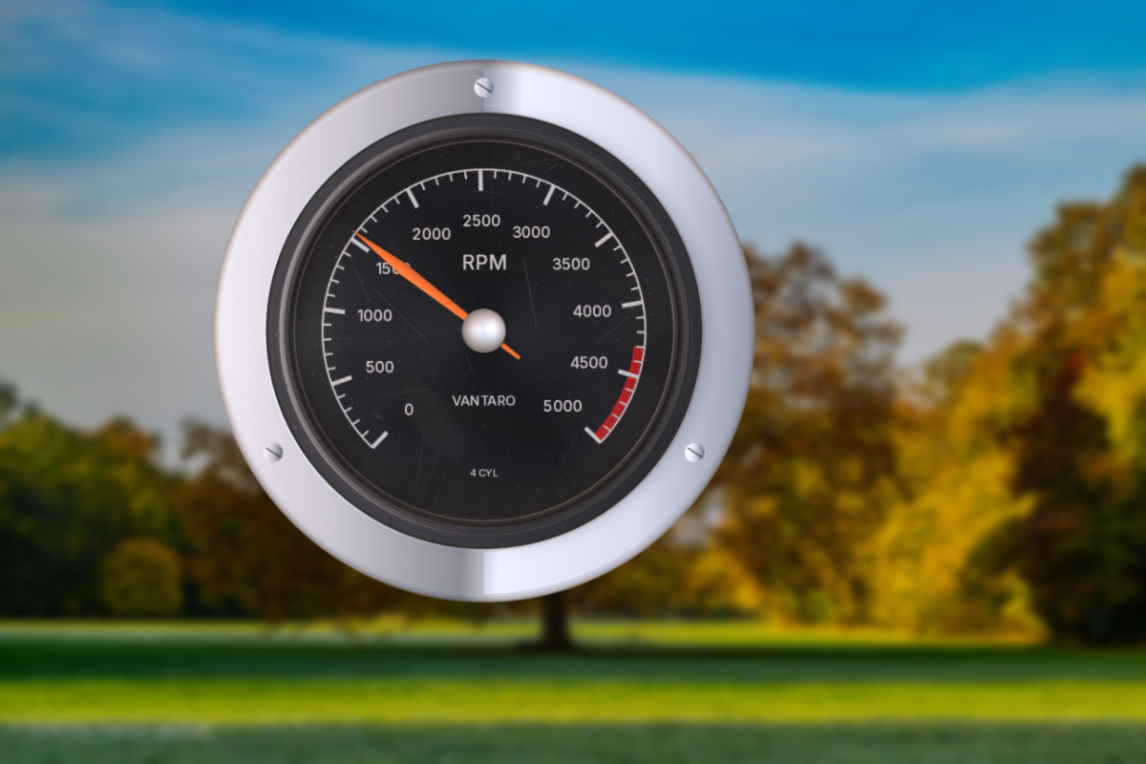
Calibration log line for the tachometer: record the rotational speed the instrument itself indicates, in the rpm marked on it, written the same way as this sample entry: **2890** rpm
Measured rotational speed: **1550** rpm
